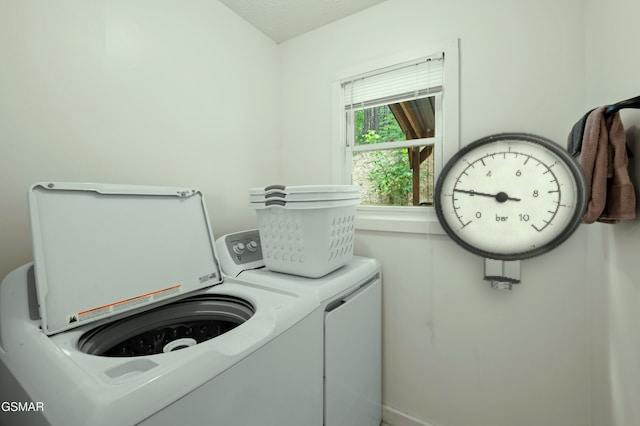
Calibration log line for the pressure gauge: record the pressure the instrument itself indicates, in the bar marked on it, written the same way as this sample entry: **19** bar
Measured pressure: **2** bar
